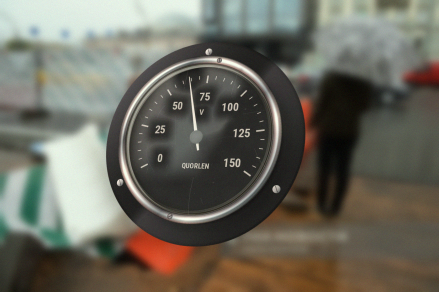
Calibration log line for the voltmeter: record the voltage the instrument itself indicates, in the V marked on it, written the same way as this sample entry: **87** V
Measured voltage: **65** V
